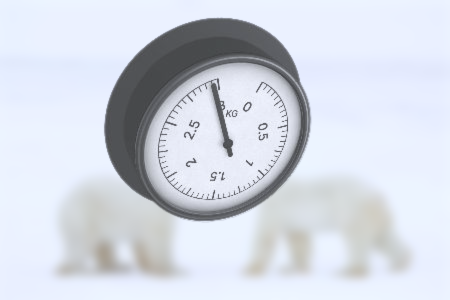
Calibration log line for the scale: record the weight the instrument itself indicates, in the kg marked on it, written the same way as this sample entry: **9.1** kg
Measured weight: **2.95** kg
